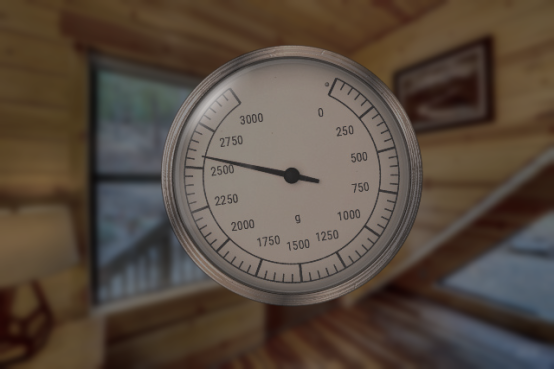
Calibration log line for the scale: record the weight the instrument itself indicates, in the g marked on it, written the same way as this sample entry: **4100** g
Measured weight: **2575** g
